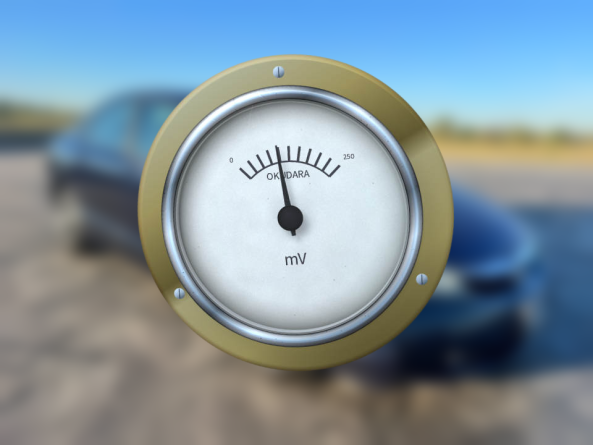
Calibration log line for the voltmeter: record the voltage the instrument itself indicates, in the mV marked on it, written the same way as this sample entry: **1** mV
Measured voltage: **100** mV
